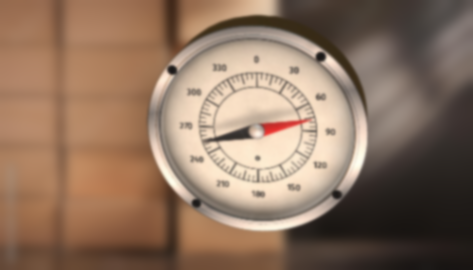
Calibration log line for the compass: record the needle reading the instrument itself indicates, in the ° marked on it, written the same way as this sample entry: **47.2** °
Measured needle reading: **75** °
